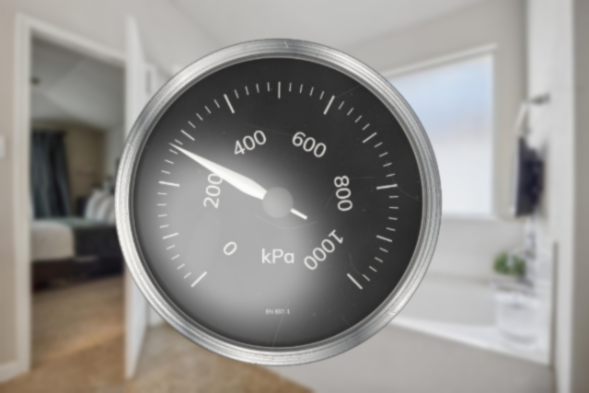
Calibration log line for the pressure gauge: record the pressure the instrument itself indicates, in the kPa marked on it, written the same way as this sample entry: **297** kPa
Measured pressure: **270** kPa
